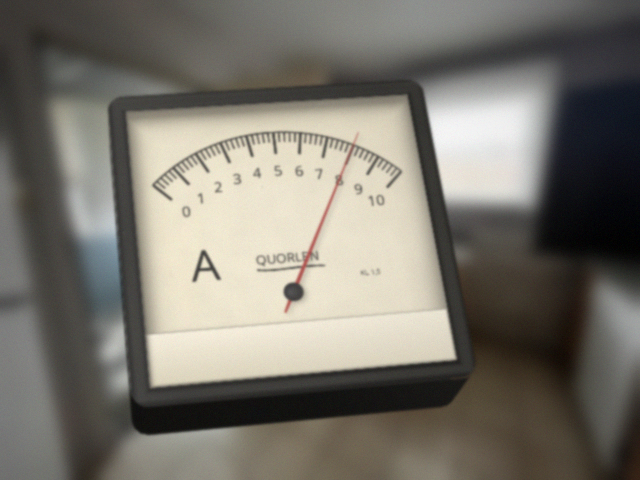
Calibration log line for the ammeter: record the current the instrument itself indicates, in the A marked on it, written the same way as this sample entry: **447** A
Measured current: **8** A
